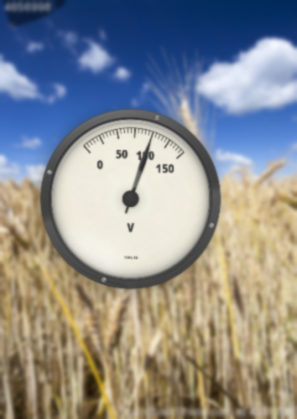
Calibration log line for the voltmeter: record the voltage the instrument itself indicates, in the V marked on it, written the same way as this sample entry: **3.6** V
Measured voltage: **100** V
